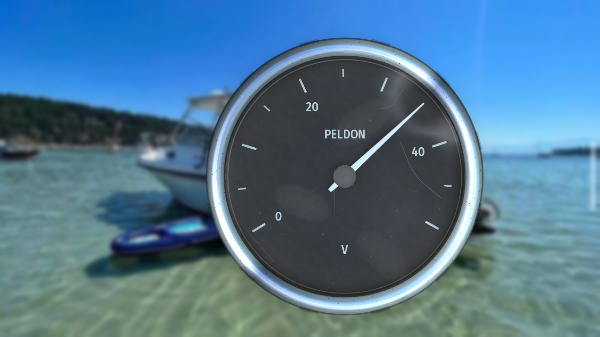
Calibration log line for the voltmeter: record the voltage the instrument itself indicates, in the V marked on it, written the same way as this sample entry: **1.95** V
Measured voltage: **35** V
